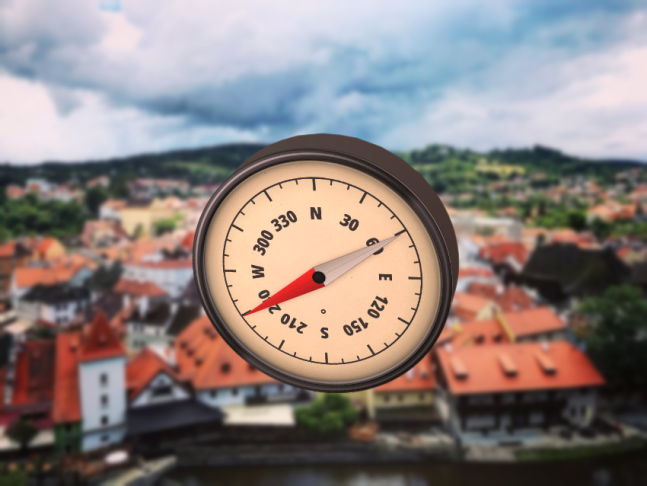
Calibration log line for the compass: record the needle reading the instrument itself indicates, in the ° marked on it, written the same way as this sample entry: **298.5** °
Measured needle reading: **240** °
